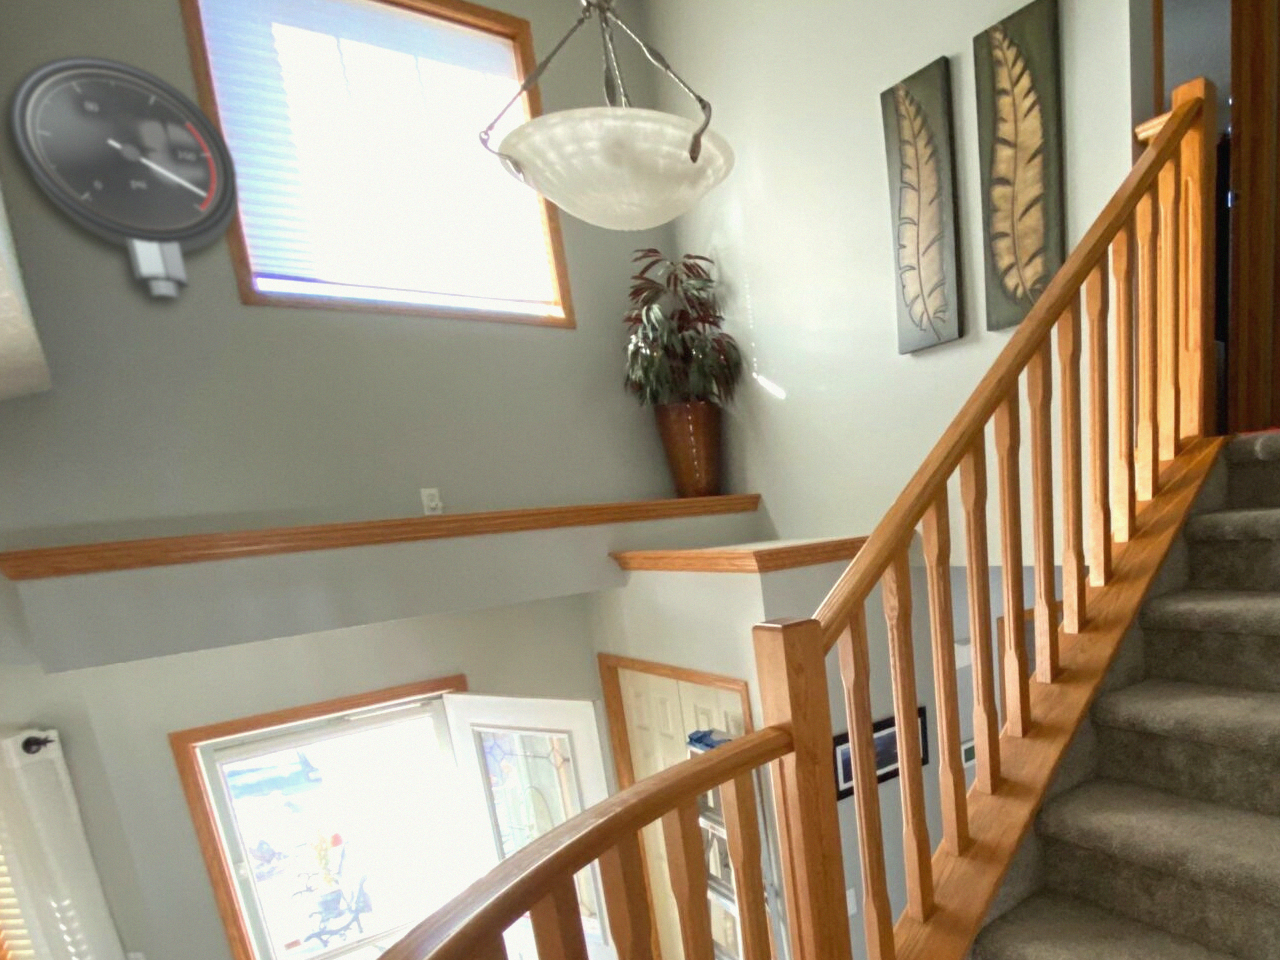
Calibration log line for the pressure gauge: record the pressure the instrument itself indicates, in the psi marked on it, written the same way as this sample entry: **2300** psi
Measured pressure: **190** psi
